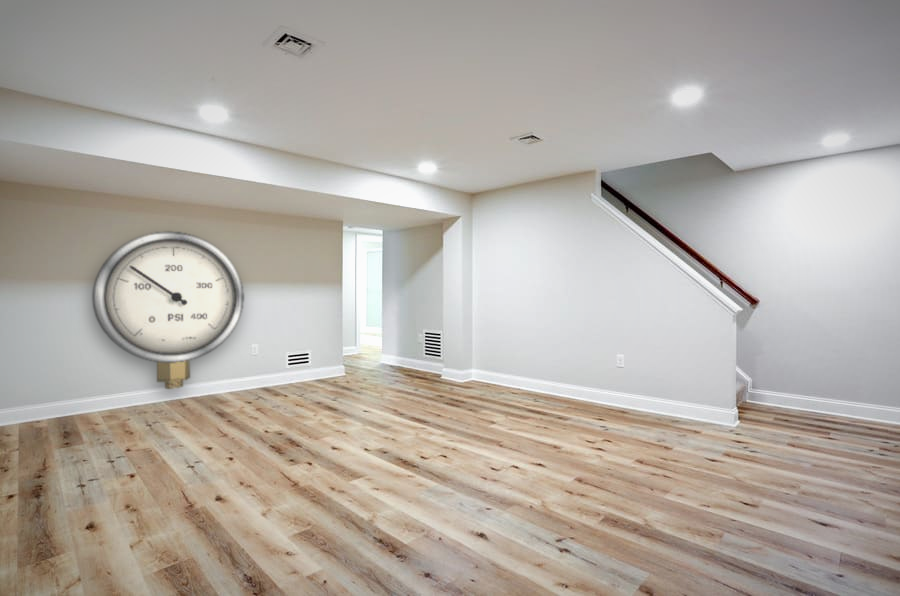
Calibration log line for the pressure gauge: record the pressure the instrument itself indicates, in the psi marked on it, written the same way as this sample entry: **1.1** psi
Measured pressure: **125** psi
